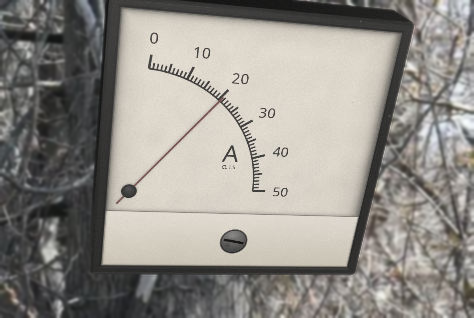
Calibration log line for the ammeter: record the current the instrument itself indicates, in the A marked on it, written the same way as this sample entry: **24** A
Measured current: **20** A
